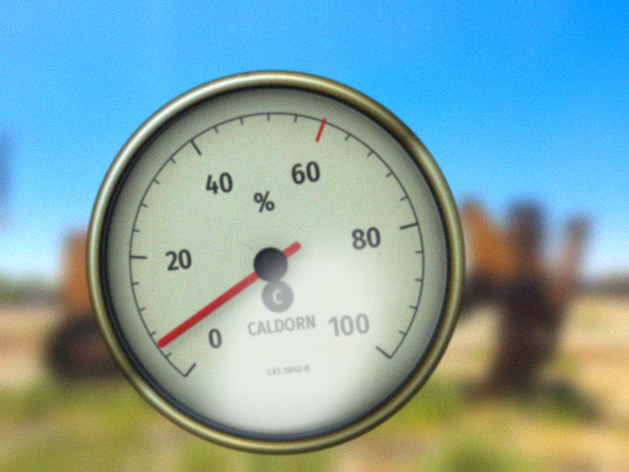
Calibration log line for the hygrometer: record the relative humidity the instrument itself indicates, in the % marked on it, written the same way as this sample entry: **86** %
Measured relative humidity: **6** %
